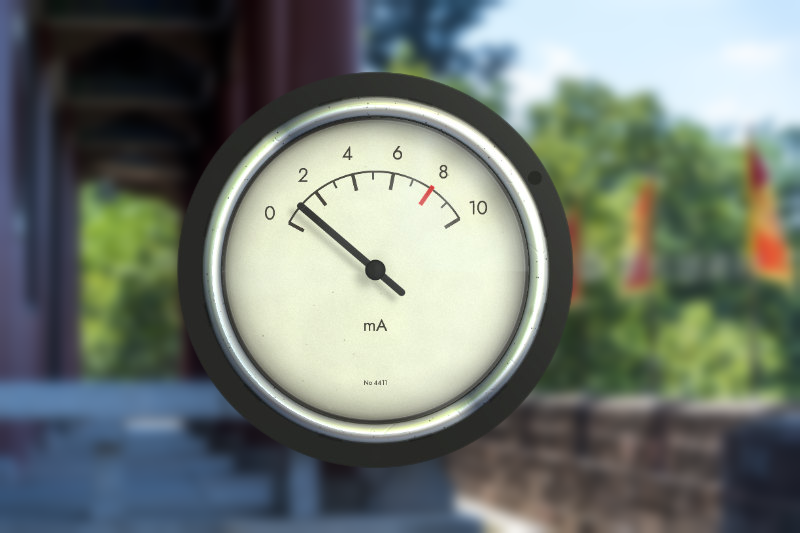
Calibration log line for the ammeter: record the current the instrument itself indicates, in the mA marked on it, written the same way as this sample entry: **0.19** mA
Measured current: **1** mA
